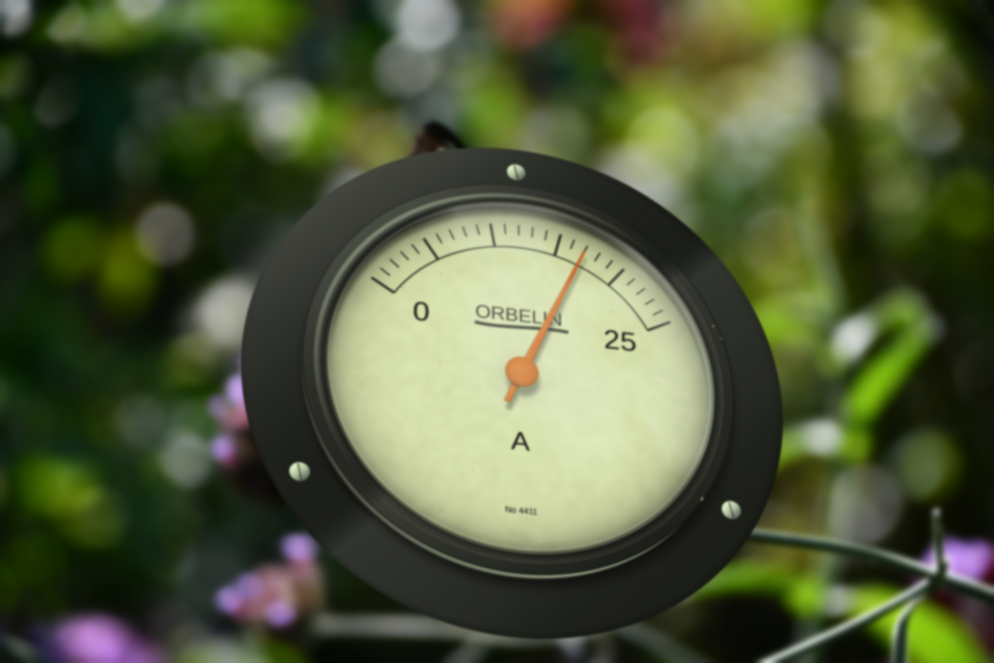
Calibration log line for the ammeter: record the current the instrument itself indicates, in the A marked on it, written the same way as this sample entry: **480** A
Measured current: **17** A
